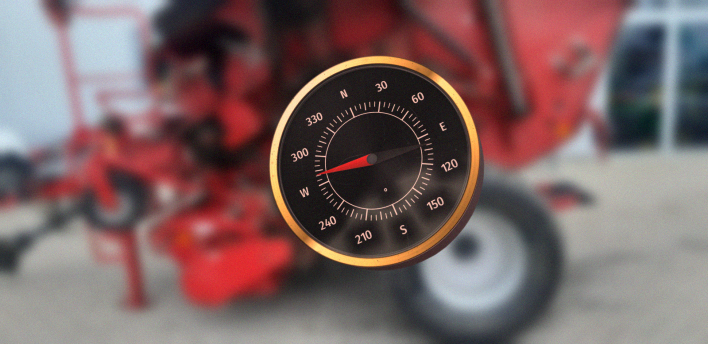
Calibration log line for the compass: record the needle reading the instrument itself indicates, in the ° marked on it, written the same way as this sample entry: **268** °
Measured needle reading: **280** °
